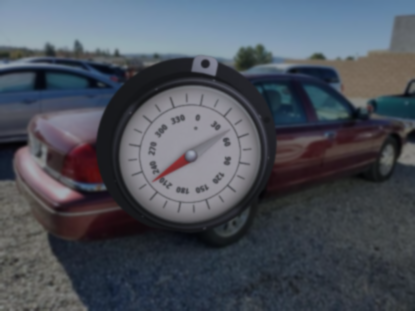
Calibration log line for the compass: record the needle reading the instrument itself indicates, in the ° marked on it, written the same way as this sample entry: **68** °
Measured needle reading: **225** °
